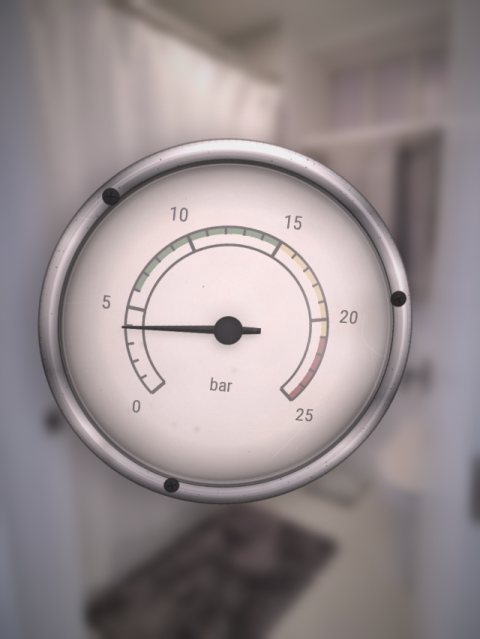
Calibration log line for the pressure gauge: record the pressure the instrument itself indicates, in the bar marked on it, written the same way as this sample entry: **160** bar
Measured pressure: **4** bar
